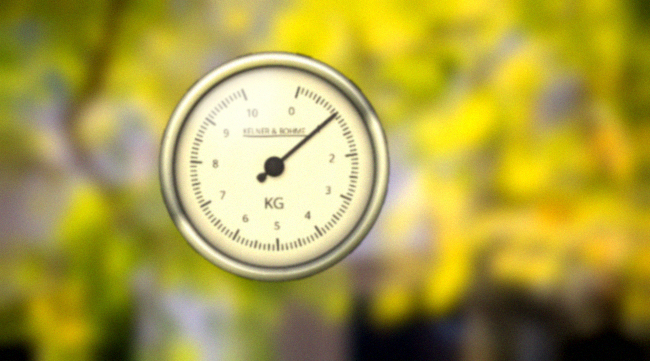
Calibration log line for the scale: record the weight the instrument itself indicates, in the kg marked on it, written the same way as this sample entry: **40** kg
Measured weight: **1** kg
